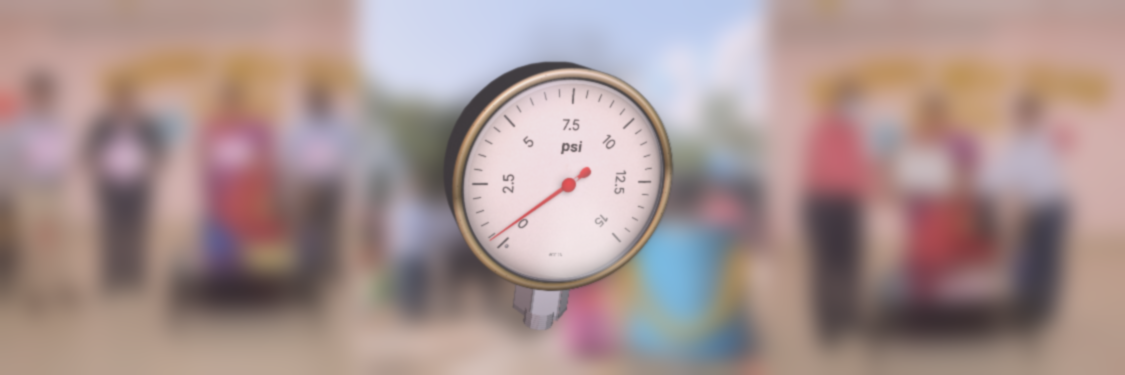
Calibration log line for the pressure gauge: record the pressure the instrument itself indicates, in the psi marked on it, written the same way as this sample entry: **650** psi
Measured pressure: **0.5** psi
